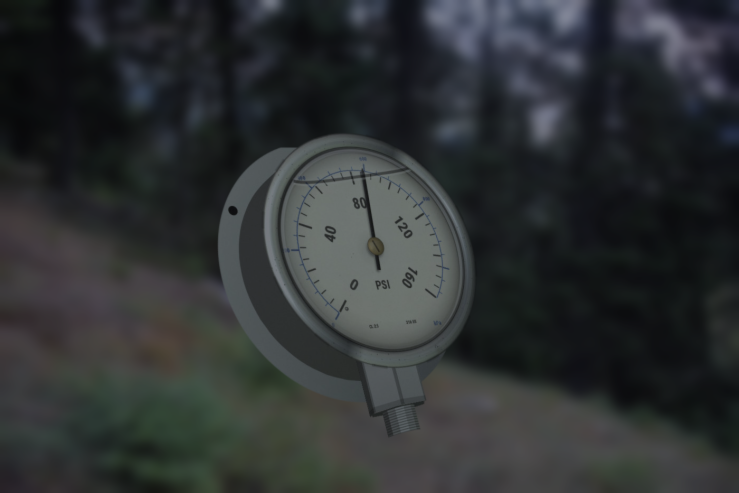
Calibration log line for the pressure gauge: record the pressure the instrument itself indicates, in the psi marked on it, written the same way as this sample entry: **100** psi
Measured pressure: **85** psi
